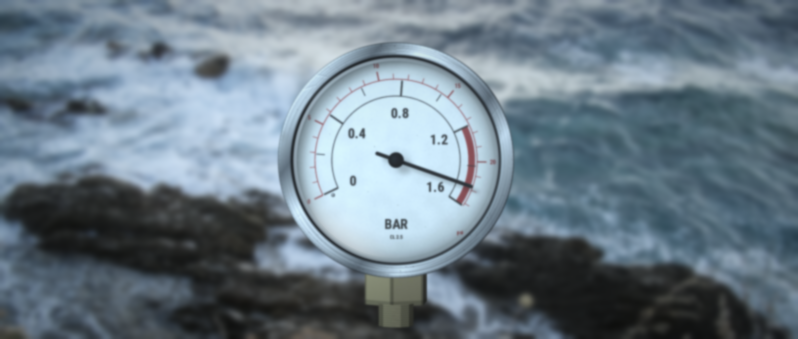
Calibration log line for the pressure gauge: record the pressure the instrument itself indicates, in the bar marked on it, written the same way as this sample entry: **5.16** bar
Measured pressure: **1.5** bar
